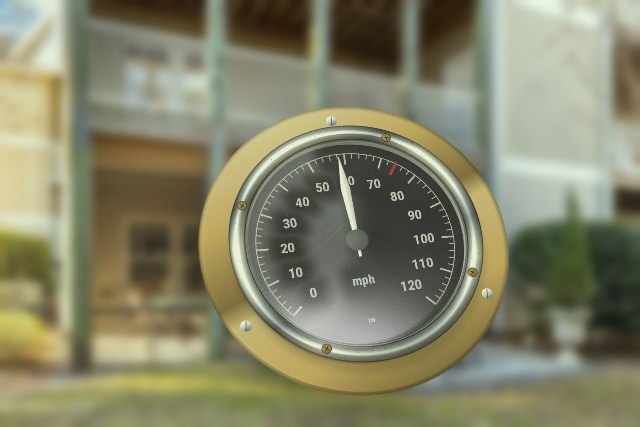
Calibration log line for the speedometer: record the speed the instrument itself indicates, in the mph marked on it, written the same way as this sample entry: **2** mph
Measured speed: **58** mph
